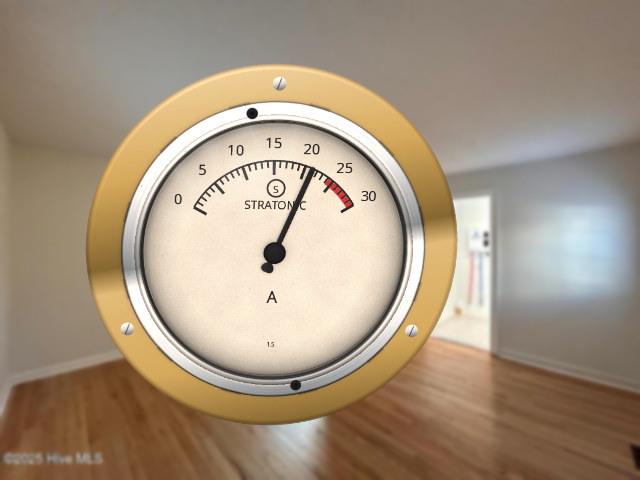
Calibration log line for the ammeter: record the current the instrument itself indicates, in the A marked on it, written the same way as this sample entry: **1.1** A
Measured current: **21** A
